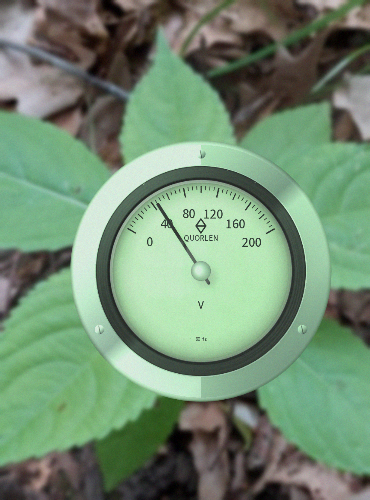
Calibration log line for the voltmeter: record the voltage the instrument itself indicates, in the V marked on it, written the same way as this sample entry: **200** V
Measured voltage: **45** V
